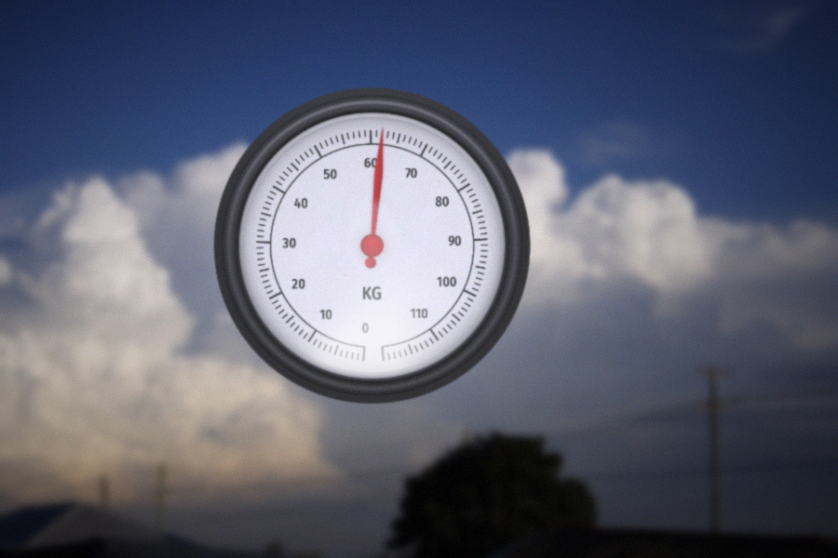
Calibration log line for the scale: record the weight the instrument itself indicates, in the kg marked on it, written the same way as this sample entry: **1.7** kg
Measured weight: **62** kg
